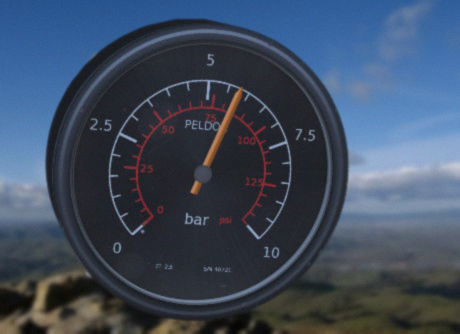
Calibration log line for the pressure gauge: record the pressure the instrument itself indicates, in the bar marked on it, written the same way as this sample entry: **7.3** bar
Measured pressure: **5.75** bar
